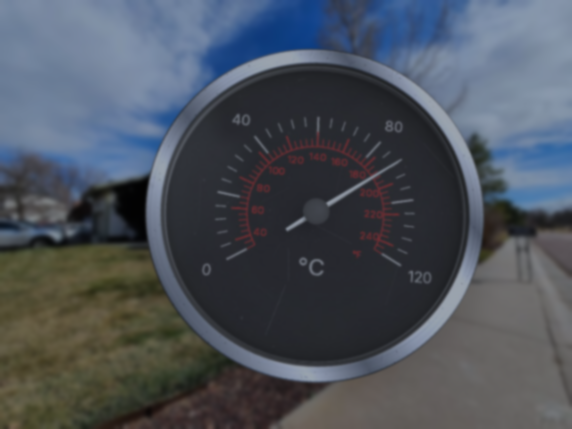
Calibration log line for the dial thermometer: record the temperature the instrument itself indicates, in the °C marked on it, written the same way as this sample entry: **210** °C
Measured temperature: **88** °C
